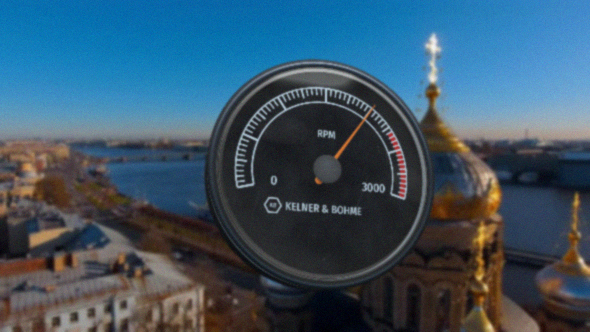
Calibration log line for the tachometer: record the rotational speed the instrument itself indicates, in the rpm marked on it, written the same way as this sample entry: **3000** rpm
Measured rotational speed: **2000** rpm
